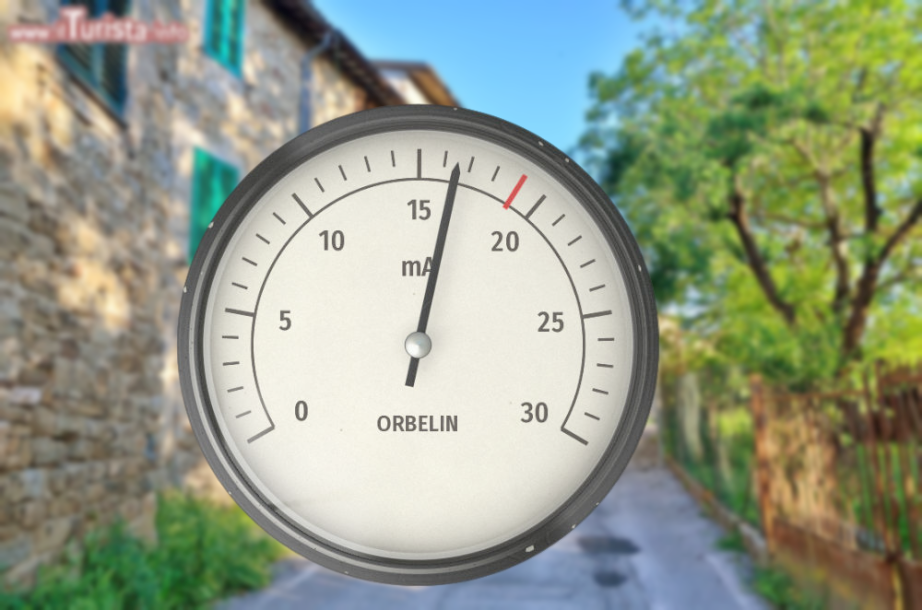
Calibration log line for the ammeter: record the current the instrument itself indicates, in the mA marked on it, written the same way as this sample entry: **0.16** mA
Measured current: **16.5** mA
